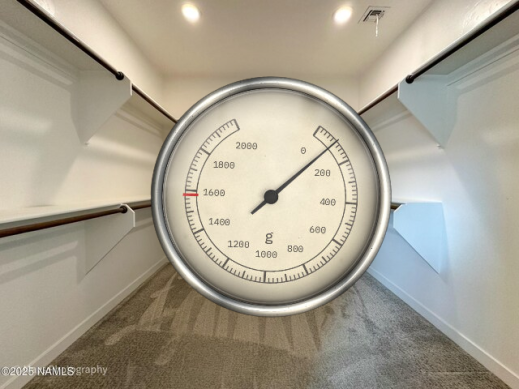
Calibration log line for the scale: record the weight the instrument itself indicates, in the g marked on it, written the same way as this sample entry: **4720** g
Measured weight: **100** g
